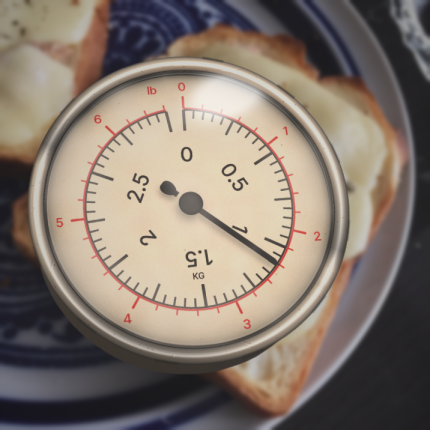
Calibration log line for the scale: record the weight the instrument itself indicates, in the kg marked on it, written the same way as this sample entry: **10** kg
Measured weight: **1.1** kg
